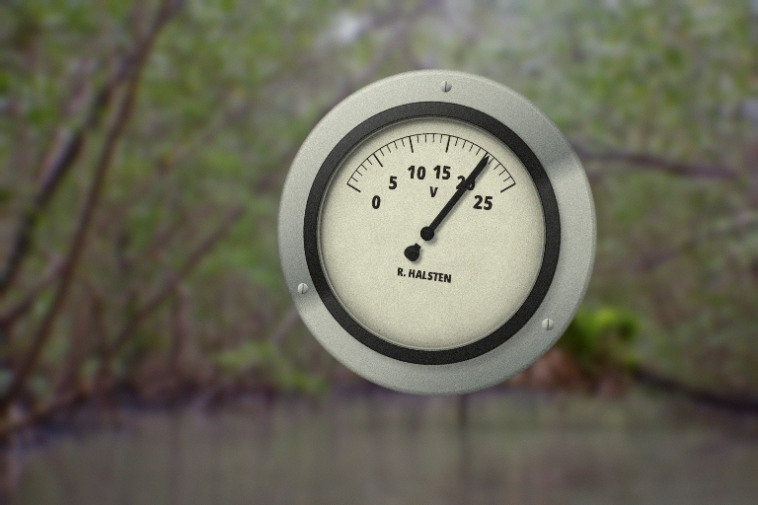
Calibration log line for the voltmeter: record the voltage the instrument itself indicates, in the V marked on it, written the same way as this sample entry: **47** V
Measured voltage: **20.5** V
